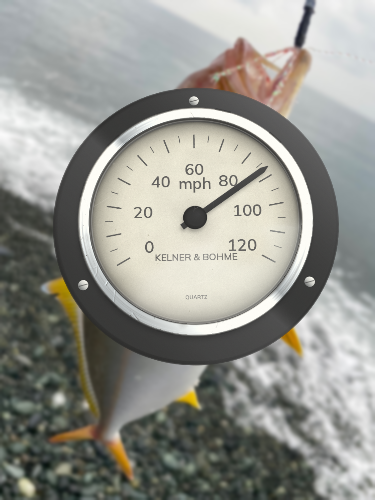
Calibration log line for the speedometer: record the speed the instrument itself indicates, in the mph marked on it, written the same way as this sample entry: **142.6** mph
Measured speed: **87.5** mph
